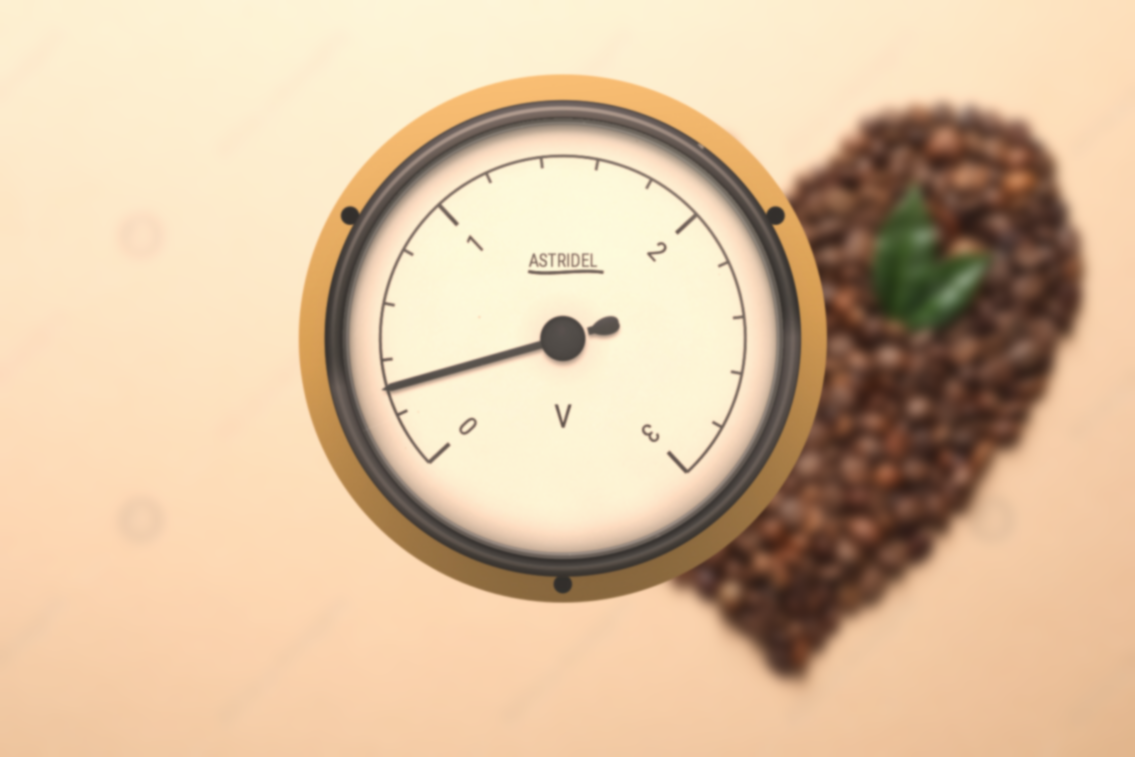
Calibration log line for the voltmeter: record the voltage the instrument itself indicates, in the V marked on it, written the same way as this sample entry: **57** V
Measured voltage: **0.3** V
